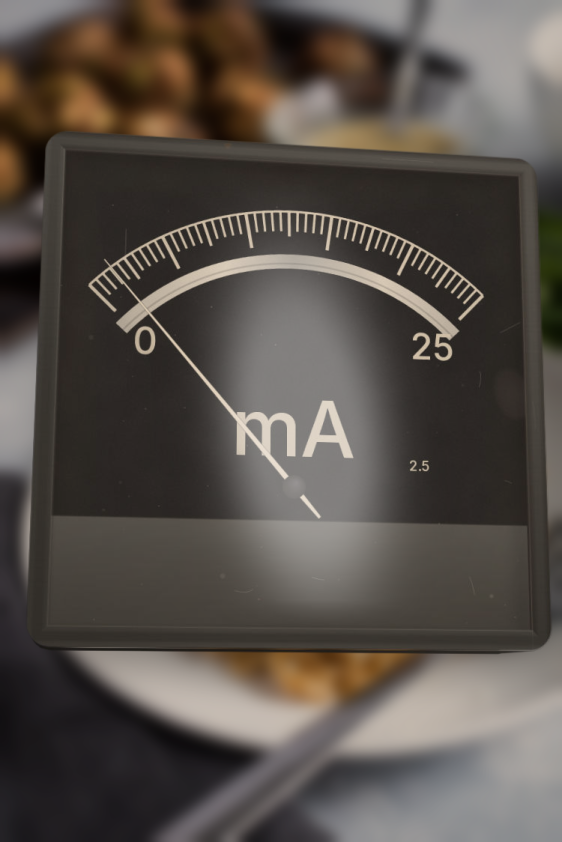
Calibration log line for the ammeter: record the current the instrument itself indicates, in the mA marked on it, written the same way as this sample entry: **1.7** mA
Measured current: **1.5** mA
